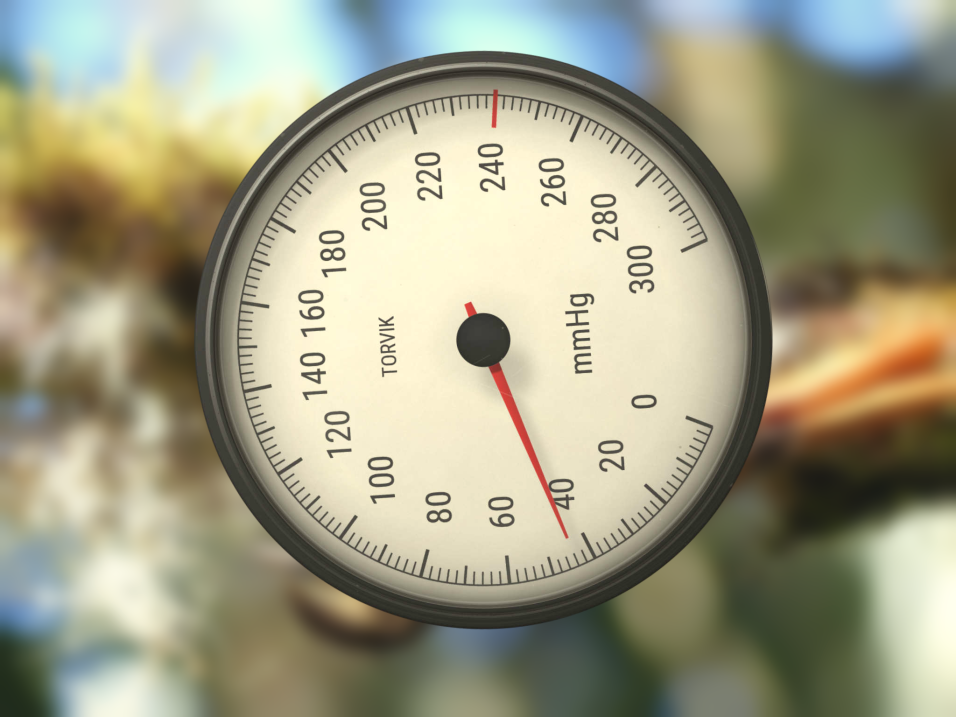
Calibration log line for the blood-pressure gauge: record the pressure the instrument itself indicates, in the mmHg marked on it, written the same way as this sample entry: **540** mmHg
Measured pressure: **44** mmHg
